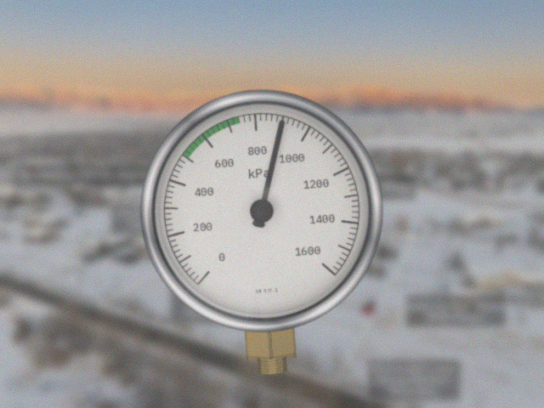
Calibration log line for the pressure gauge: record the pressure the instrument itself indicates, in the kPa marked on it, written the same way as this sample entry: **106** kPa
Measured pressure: **900** kPa
